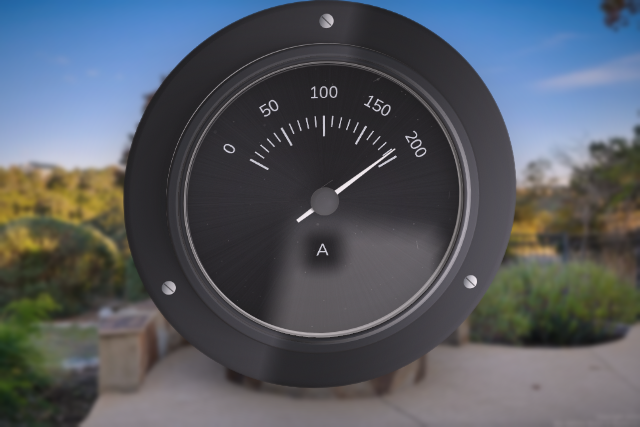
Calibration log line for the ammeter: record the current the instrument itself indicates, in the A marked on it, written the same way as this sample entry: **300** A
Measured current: **190** A
